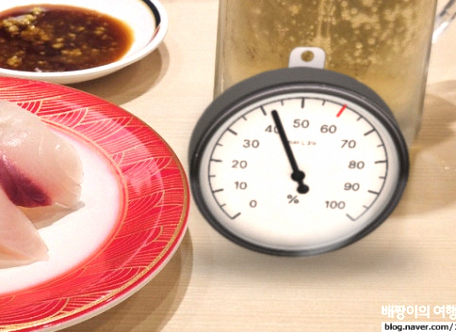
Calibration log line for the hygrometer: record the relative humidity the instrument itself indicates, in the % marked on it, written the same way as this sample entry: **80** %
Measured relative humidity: **42.5** %
